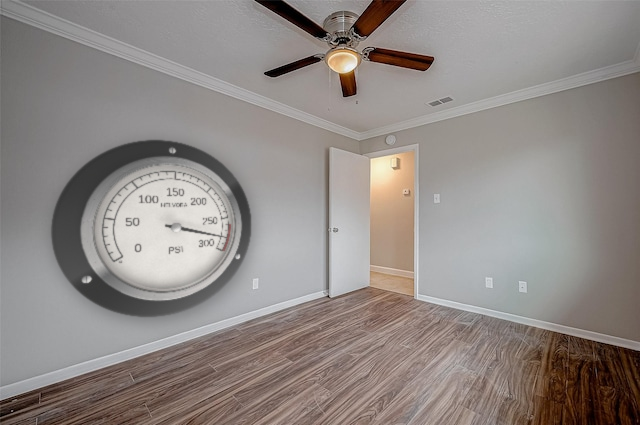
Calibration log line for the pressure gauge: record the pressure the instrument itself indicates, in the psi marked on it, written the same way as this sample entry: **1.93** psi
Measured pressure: **280** psi
